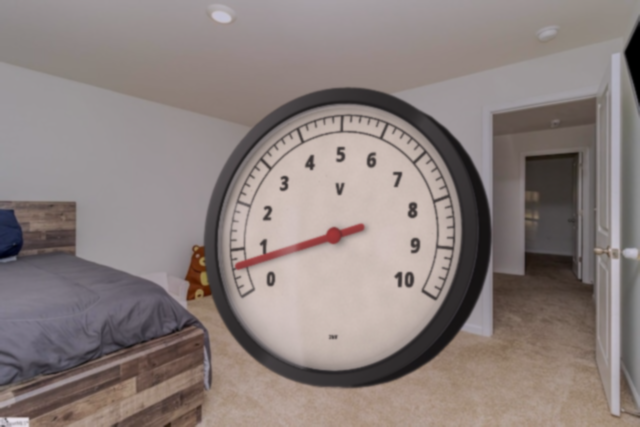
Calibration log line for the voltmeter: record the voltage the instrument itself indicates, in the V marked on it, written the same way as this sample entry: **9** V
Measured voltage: **0.6** V
